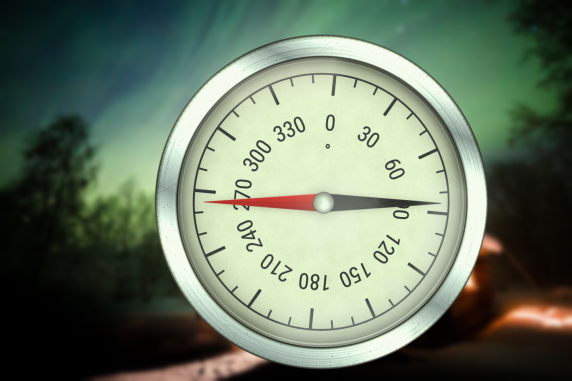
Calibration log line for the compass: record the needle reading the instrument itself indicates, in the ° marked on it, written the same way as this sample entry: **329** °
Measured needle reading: **265** °
